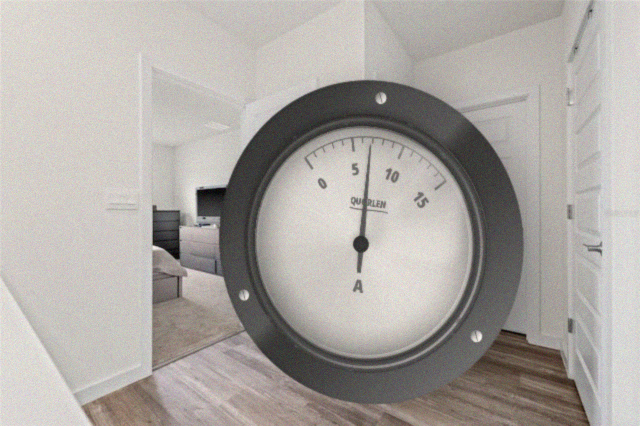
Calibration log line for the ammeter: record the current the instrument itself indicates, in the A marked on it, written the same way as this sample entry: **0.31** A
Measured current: **7** A
